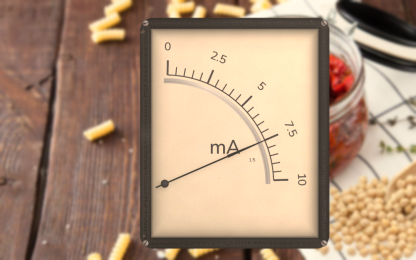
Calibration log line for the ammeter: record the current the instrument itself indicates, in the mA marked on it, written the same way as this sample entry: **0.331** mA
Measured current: **7.5** mA
